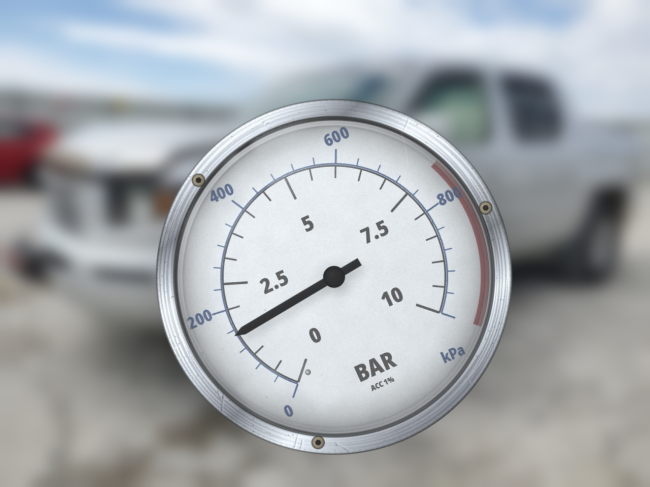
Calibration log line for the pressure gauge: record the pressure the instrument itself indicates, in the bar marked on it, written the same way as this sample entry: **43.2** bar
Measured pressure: **1.5** bar
